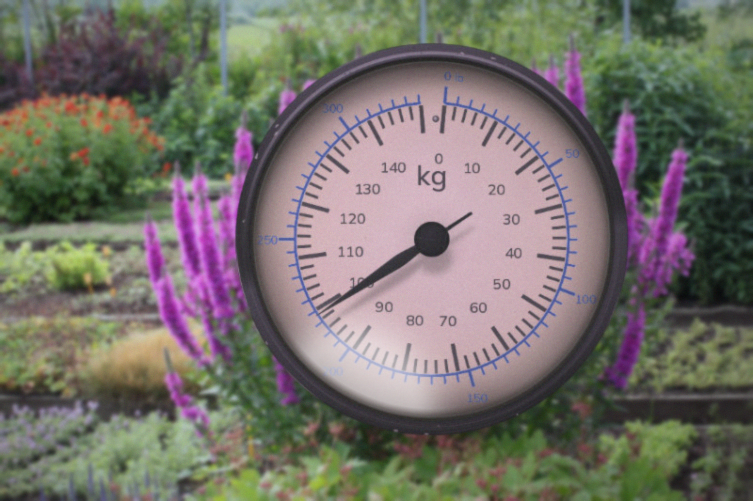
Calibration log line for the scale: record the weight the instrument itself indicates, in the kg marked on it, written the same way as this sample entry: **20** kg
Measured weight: **99** kg
